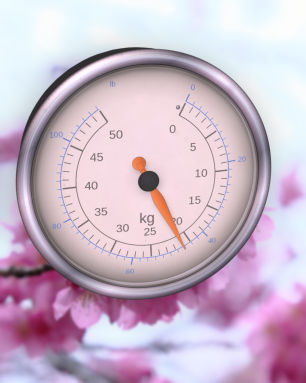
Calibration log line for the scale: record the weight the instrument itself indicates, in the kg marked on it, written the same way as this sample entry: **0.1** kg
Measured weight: **21** kg
